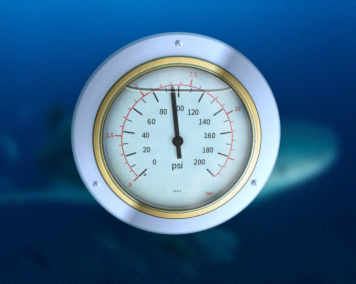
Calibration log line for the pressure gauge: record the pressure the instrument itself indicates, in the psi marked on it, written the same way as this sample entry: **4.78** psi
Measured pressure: **95** psi
